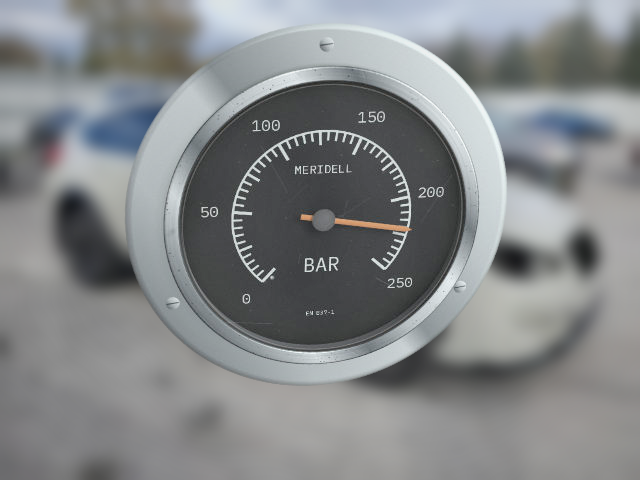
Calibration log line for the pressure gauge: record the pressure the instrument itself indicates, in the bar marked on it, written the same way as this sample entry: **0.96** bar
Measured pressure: **220** bar
